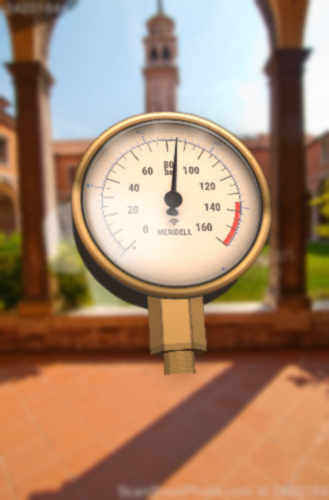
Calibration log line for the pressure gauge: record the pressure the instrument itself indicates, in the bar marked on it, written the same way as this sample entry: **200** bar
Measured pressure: **85** bar
